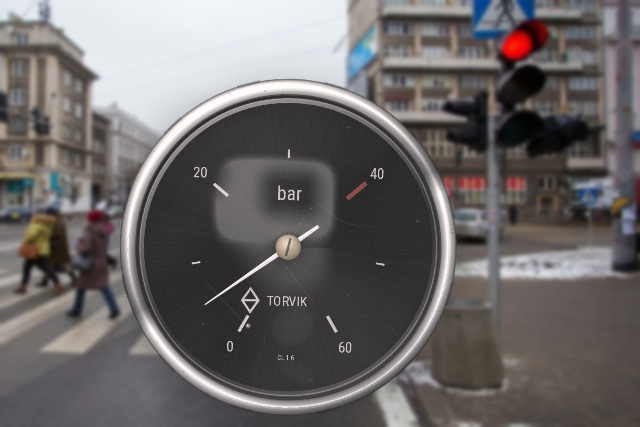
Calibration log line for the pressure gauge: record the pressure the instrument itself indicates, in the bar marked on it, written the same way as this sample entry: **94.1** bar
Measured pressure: **5** bar
